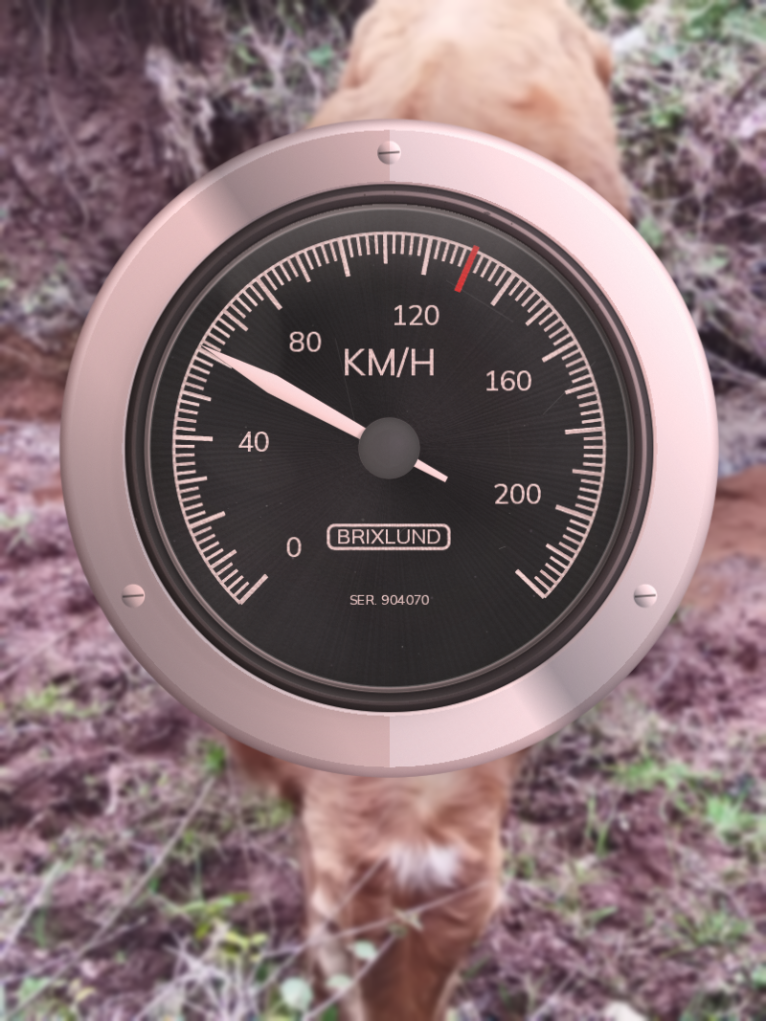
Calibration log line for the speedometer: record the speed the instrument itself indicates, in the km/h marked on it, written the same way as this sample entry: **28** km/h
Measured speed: **61** km/h
